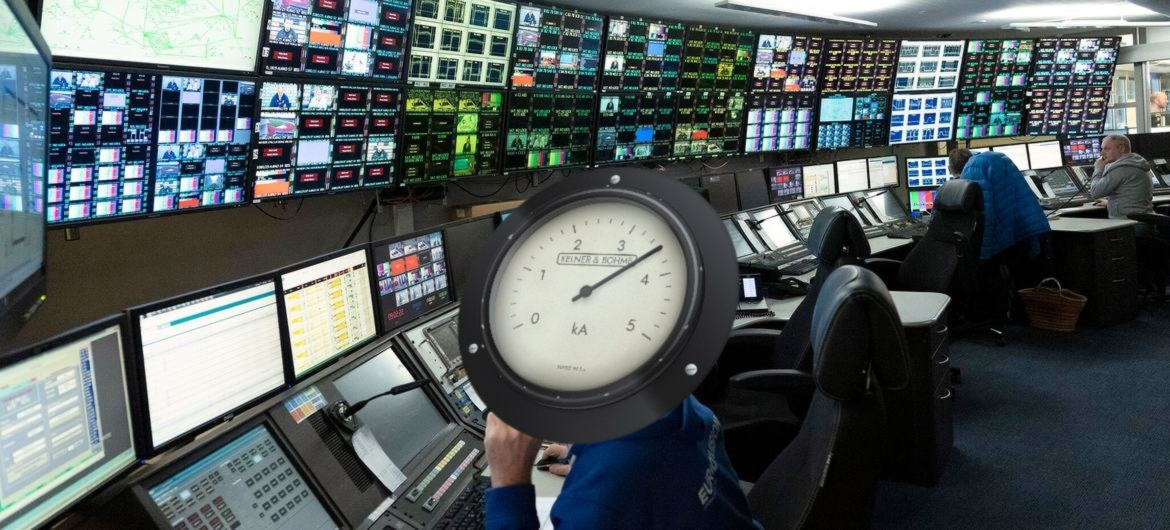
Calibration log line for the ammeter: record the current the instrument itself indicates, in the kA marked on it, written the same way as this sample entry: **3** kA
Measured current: **3.6** kA
